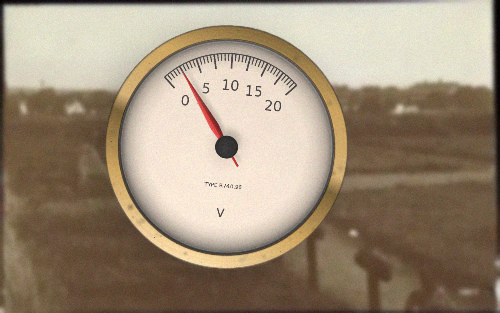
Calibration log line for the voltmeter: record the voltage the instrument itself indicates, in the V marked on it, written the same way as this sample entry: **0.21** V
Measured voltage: **2.5** V
